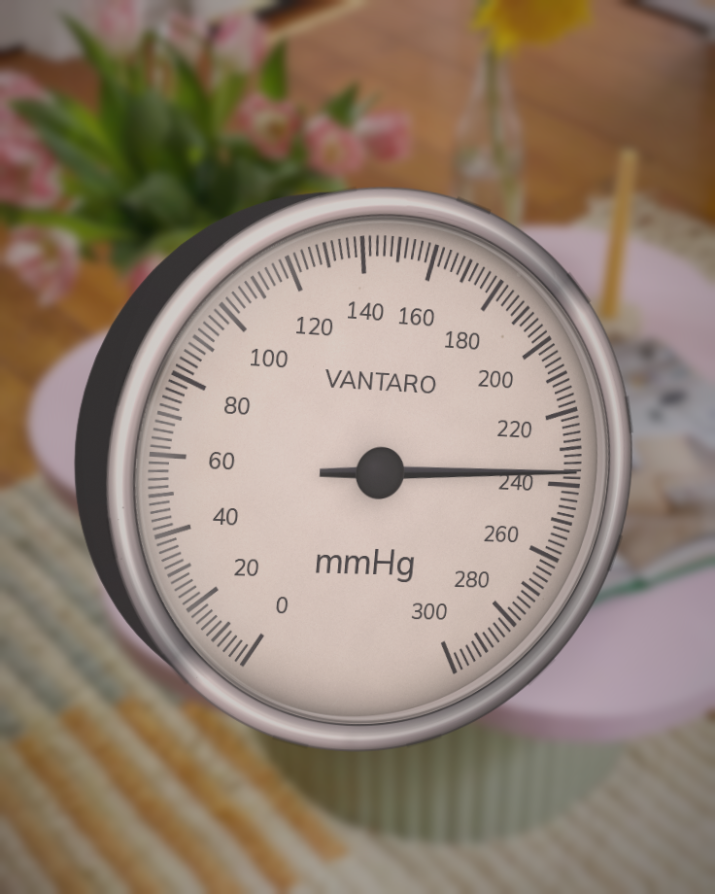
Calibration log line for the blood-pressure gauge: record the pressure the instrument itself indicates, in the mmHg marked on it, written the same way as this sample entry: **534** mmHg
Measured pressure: **236** mmHg
